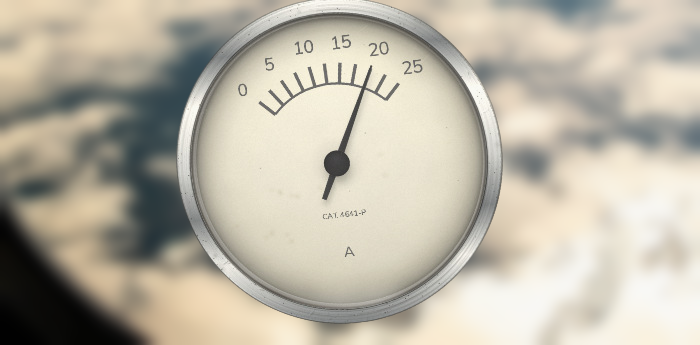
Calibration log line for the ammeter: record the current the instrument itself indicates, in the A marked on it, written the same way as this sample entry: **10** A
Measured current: **20** A
